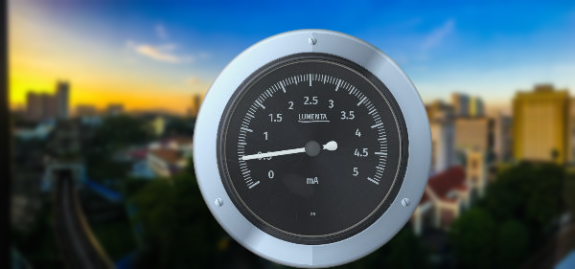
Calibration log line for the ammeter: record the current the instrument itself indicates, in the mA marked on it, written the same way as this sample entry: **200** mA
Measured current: **0.5** mA
